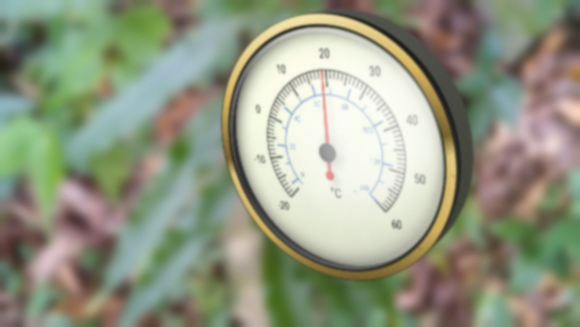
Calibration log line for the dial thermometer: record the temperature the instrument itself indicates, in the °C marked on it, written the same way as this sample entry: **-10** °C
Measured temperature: **20** °C
